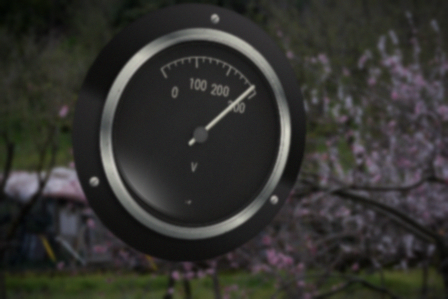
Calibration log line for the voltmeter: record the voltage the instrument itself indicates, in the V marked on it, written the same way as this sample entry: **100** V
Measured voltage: **280** V
